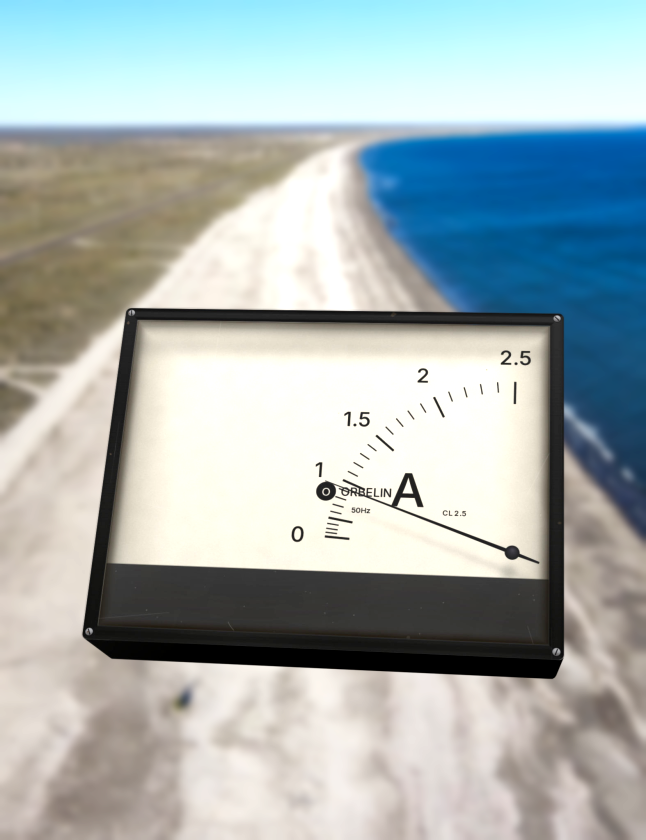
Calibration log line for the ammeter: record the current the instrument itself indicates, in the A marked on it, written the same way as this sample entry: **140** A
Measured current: **0.9** A
